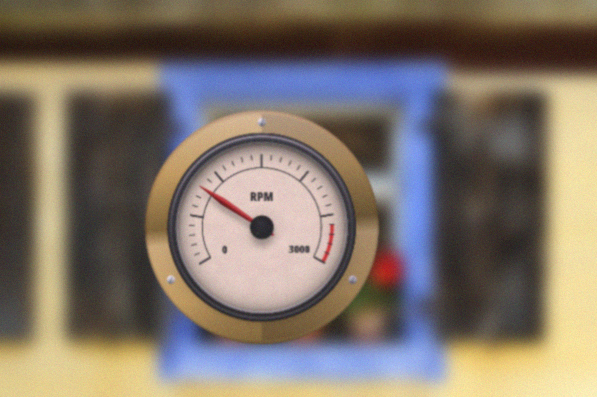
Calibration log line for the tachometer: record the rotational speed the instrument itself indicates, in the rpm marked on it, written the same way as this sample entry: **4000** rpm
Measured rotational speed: **800** rpm
